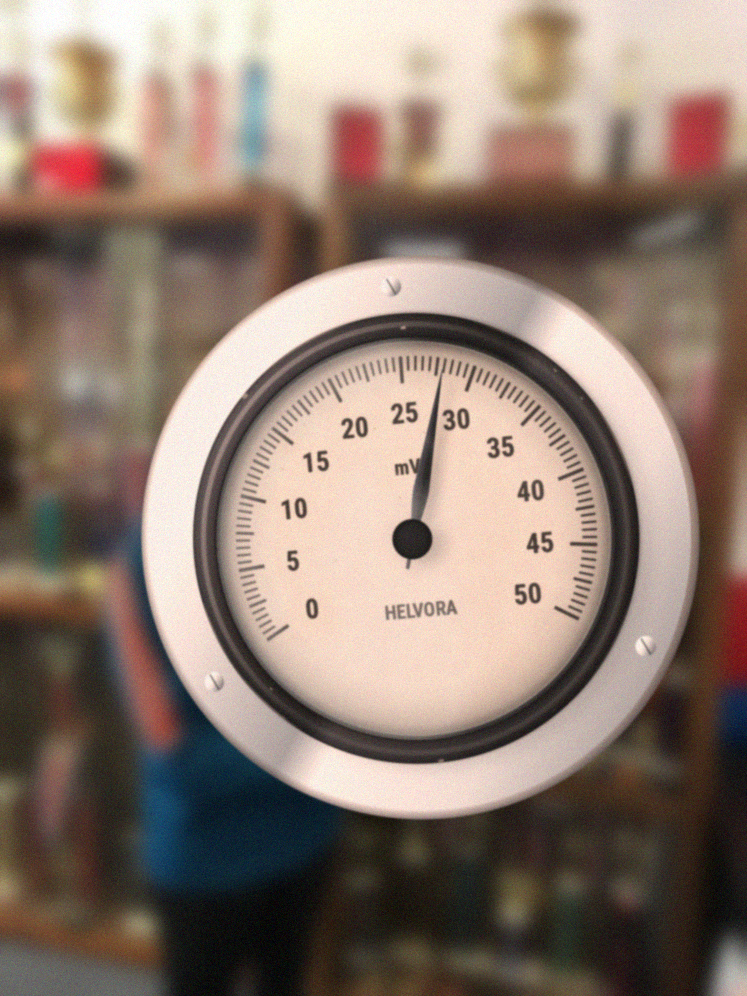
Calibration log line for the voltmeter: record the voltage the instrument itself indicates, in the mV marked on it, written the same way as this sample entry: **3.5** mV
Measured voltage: **28** mV
